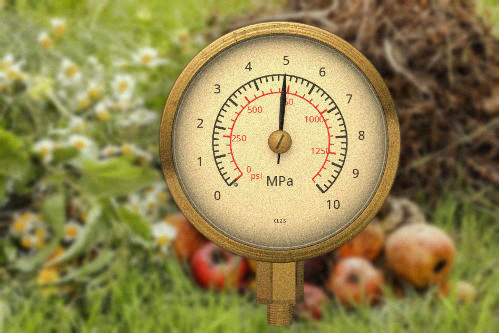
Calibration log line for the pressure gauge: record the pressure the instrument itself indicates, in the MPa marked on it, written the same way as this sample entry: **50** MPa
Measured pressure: **5** MPa
